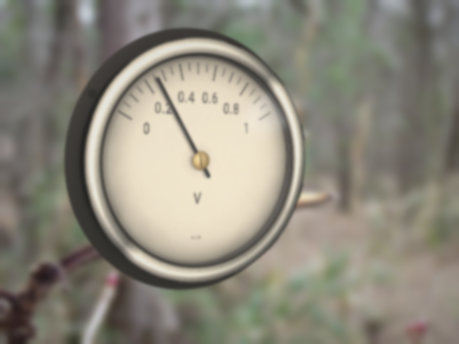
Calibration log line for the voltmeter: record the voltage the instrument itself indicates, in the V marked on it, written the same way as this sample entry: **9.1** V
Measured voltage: **0.25** V
